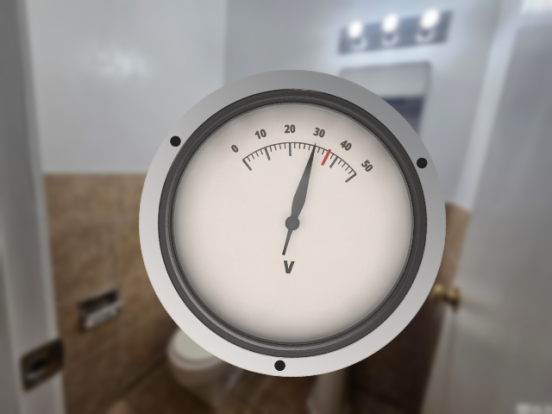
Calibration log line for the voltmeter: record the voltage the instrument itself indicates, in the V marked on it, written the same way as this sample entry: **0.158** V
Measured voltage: **30** V
